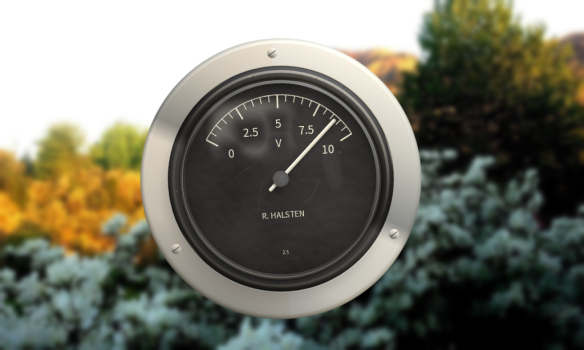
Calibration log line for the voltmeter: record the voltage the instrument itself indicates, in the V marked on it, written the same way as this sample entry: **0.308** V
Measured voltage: **8.75** V
